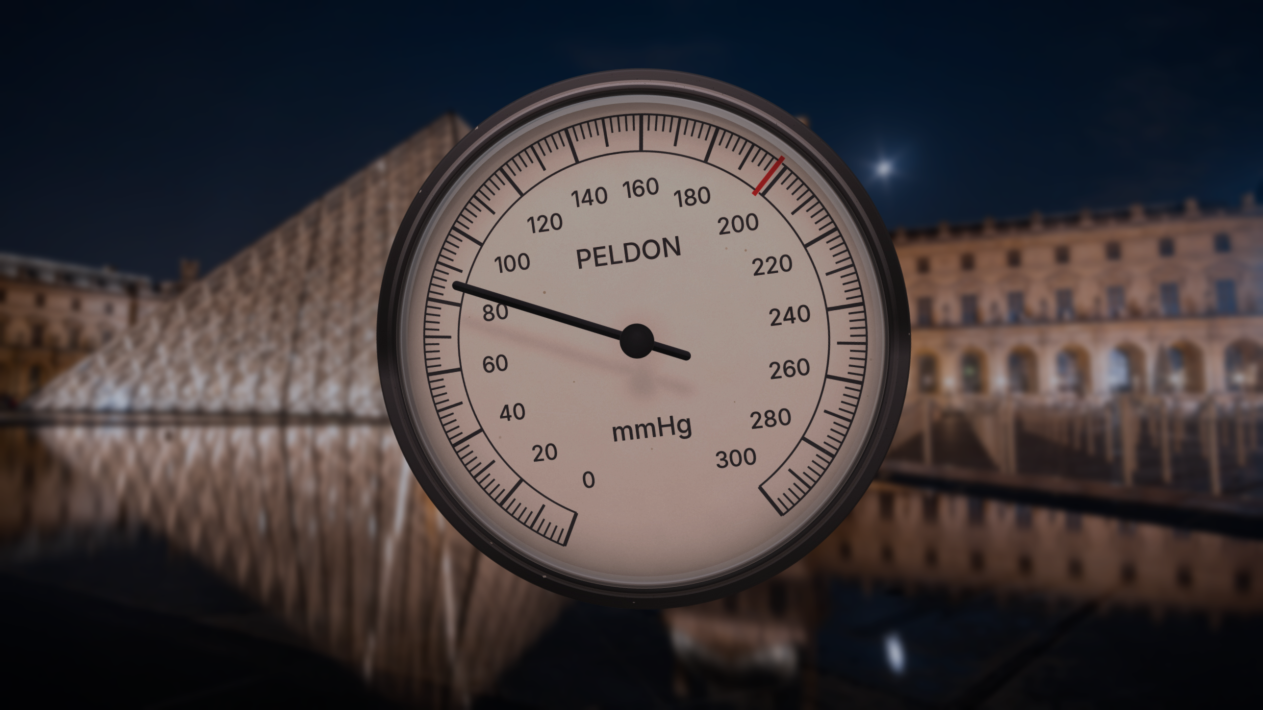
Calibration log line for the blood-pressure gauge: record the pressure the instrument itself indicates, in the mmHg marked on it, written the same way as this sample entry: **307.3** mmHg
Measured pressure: **86** mmHg
